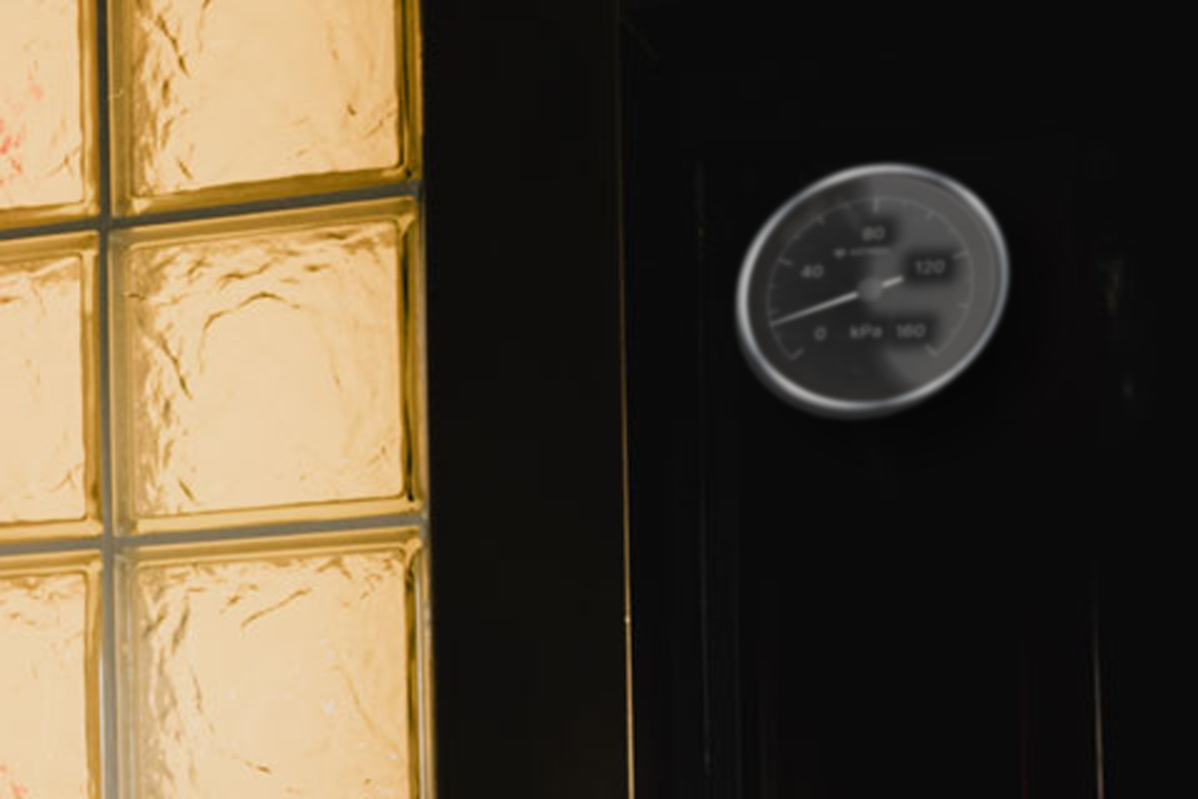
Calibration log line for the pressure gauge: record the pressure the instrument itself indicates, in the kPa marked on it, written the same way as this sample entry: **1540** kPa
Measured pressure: **15** kPa
